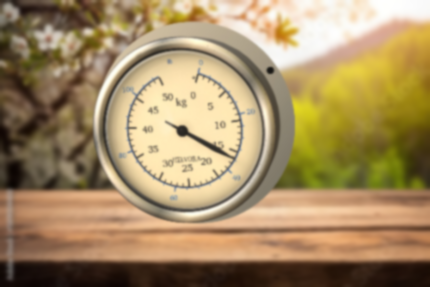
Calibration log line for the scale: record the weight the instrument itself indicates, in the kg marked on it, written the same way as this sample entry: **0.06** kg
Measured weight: **16** kg
